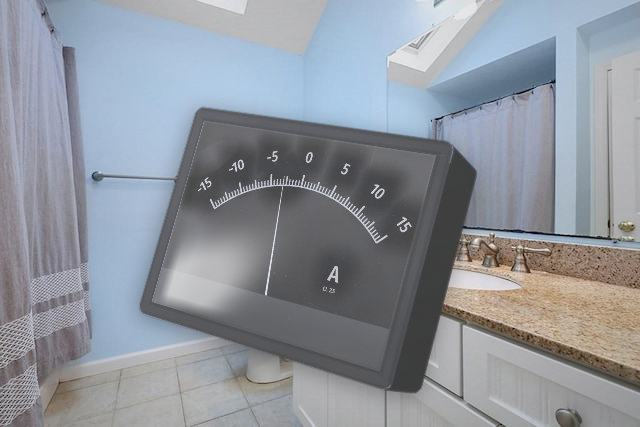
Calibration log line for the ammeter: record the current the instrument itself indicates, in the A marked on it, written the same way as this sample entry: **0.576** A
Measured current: **-2.5** A
